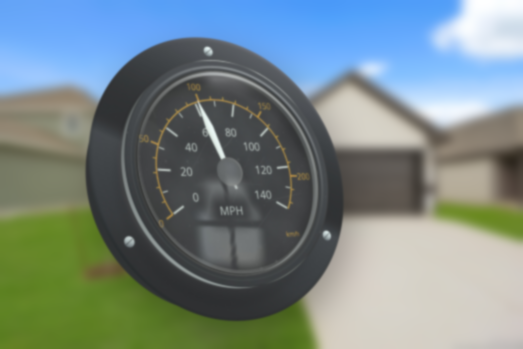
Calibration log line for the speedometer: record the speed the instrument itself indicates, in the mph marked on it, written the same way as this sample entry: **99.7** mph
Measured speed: **60** mph
